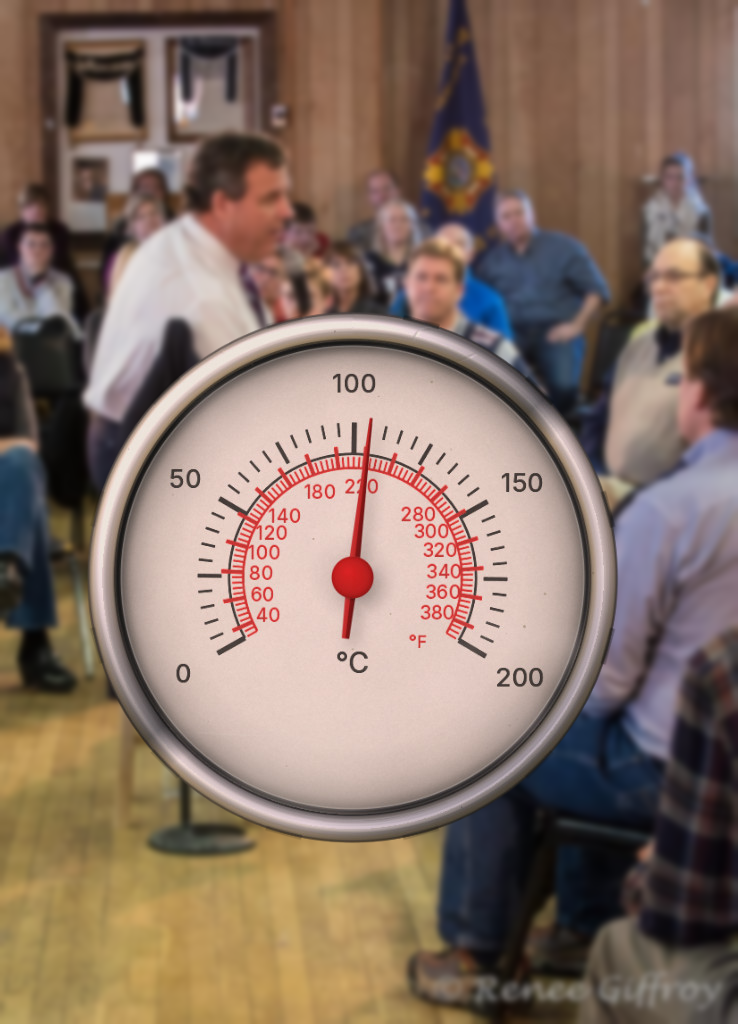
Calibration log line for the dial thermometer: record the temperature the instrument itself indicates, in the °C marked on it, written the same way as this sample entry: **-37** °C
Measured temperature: **105** °C
